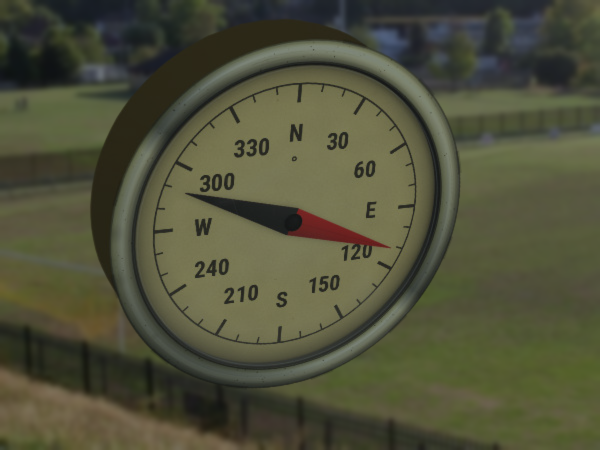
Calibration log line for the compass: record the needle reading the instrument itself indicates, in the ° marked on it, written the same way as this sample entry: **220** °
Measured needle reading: **110** °
